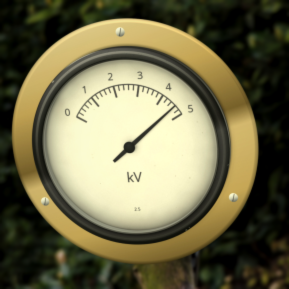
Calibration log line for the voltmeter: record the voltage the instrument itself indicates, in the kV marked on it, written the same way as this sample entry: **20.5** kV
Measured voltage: **4.6** kV
